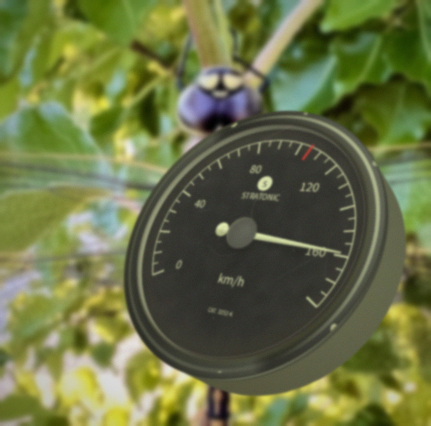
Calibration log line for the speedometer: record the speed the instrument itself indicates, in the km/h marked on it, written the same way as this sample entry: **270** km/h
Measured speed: **160** km/h
